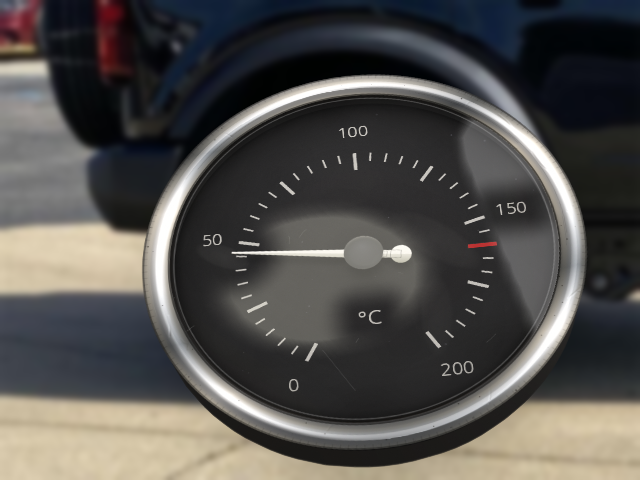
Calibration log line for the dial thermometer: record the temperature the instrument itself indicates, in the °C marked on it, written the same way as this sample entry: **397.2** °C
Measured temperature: **45** °C
